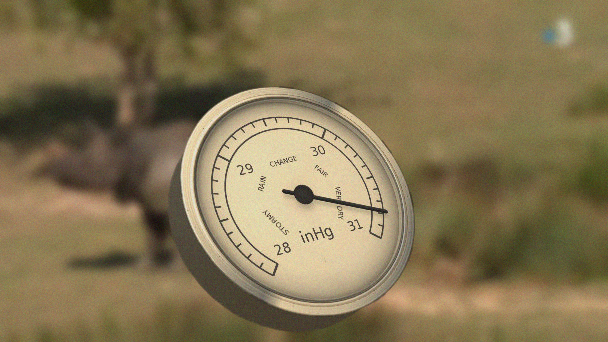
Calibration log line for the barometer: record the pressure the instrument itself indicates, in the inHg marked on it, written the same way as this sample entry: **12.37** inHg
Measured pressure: **30.8** inHg
